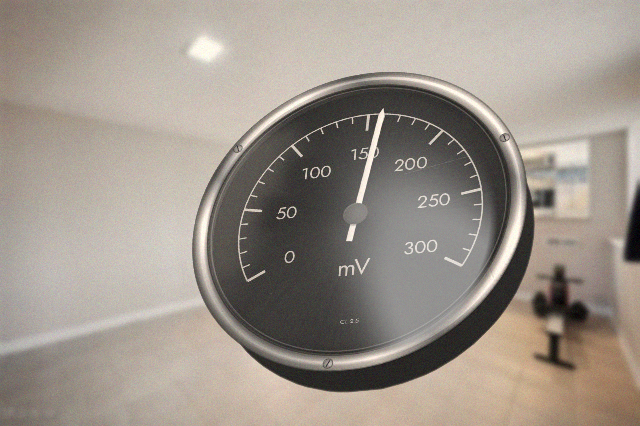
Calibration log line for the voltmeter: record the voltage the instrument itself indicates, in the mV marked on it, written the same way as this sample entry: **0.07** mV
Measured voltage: **160** mV
